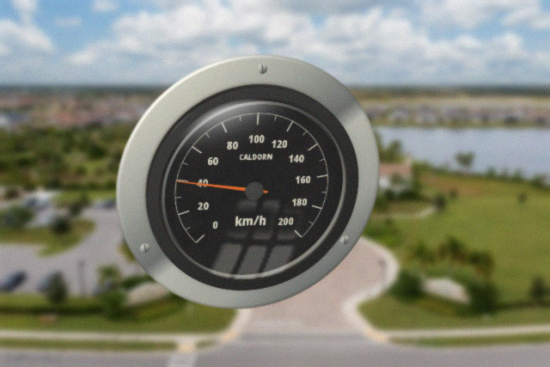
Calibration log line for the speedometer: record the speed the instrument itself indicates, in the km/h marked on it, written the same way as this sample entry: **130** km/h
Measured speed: **40** km/h
